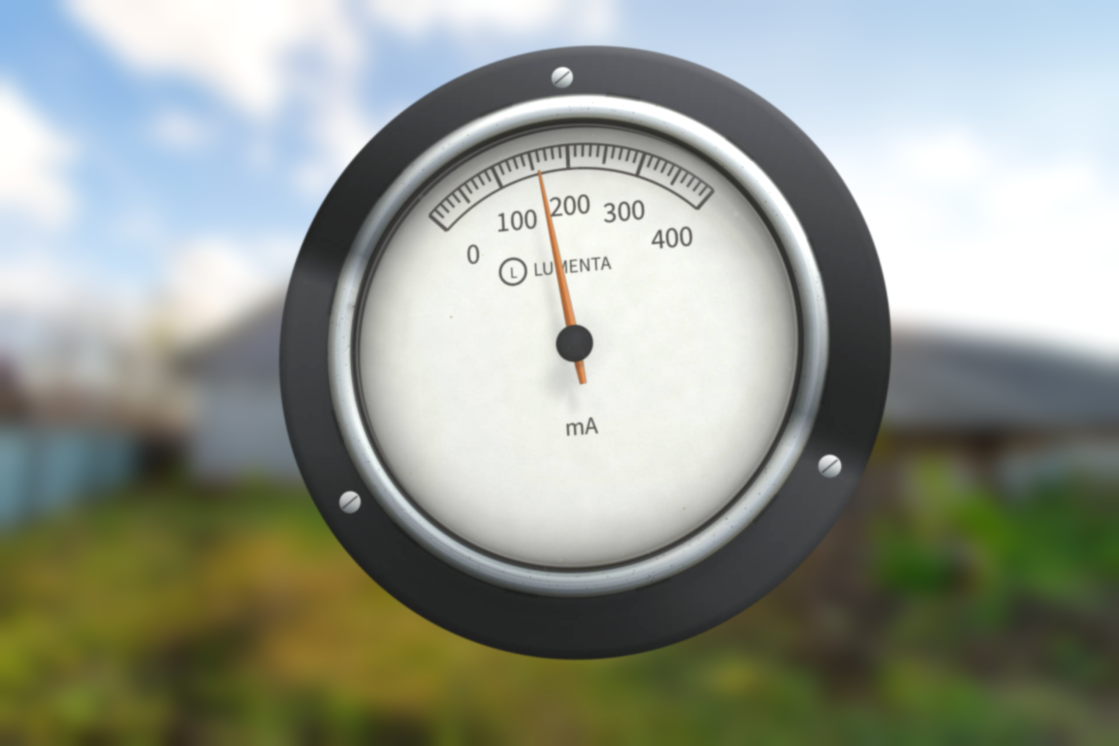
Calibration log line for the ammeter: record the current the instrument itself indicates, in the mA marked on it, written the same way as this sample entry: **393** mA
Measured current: **160** mA
